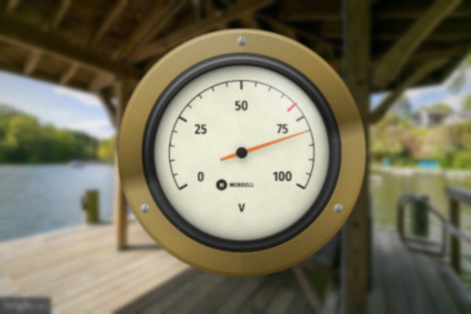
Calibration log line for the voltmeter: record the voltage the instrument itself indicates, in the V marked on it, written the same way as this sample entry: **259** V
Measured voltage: **80** V
